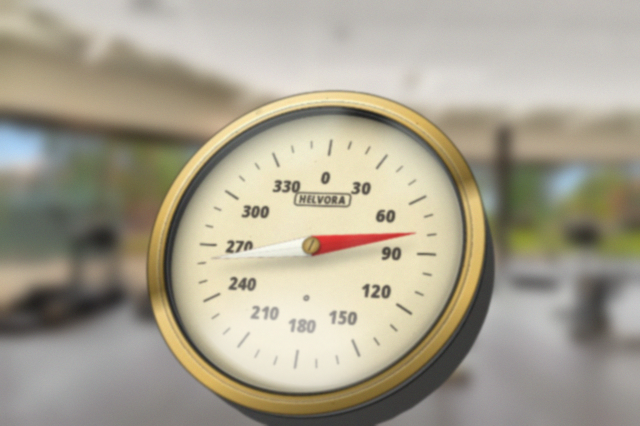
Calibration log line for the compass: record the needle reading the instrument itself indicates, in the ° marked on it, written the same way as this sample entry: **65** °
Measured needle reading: **80** °
